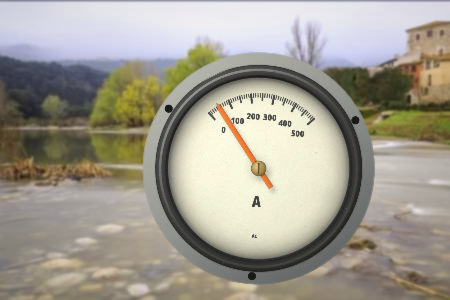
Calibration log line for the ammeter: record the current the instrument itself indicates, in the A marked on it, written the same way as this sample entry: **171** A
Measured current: **50** A
